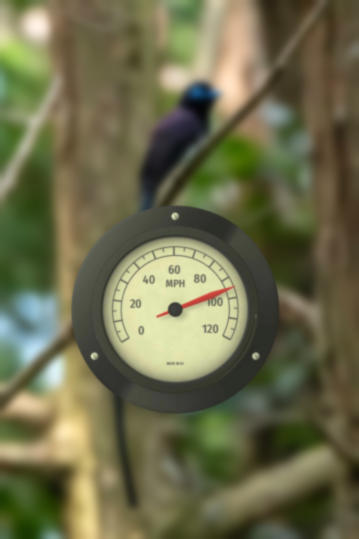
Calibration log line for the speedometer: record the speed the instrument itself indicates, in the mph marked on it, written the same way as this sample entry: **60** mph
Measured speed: **95** mph
